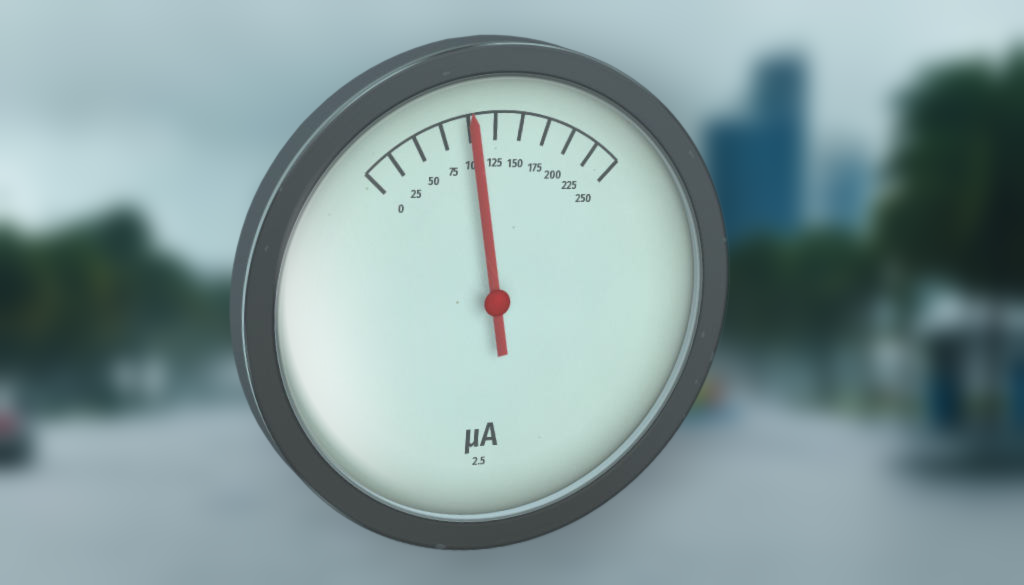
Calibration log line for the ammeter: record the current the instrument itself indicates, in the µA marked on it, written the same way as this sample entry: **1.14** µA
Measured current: **100** µA
